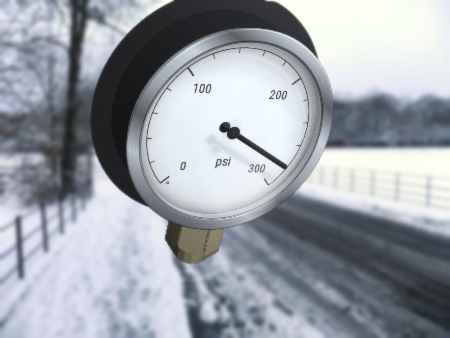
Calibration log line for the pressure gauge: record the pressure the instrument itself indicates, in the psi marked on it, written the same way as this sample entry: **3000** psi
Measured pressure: **280** psi
